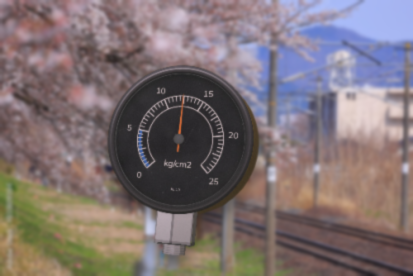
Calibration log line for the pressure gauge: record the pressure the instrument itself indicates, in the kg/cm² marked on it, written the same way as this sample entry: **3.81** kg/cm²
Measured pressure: **12.5** kg/cm²
